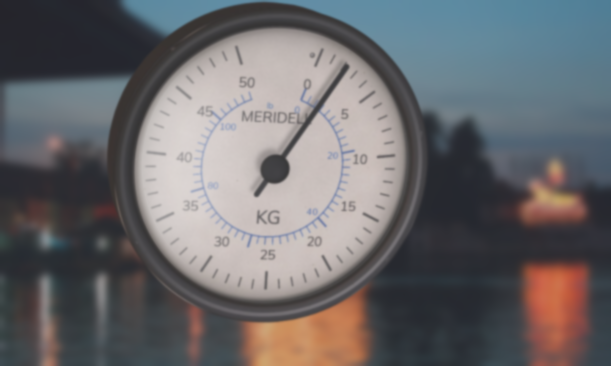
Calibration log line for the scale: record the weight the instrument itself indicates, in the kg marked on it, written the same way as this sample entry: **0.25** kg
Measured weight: **2** kg
